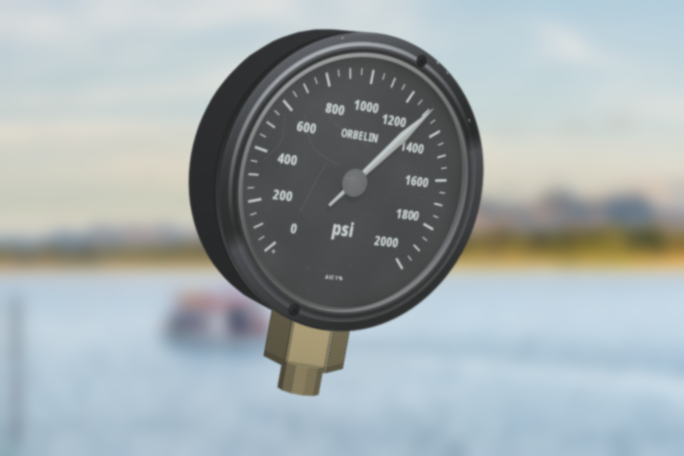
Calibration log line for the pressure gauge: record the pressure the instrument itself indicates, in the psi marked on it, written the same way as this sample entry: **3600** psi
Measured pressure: **1300** psi
